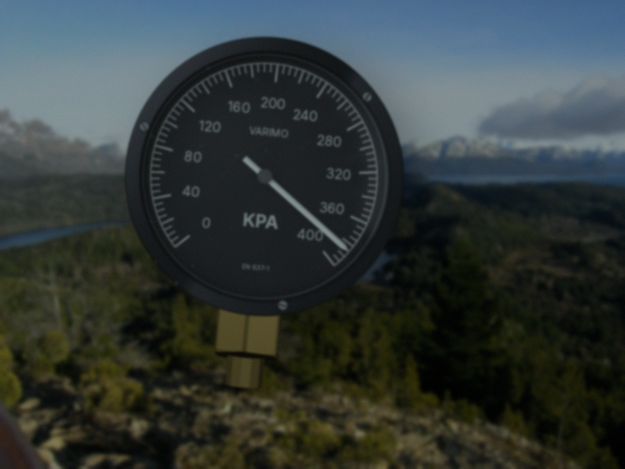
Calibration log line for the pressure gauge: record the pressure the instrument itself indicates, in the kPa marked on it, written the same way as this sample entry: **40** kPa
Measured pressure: **385** kPa
